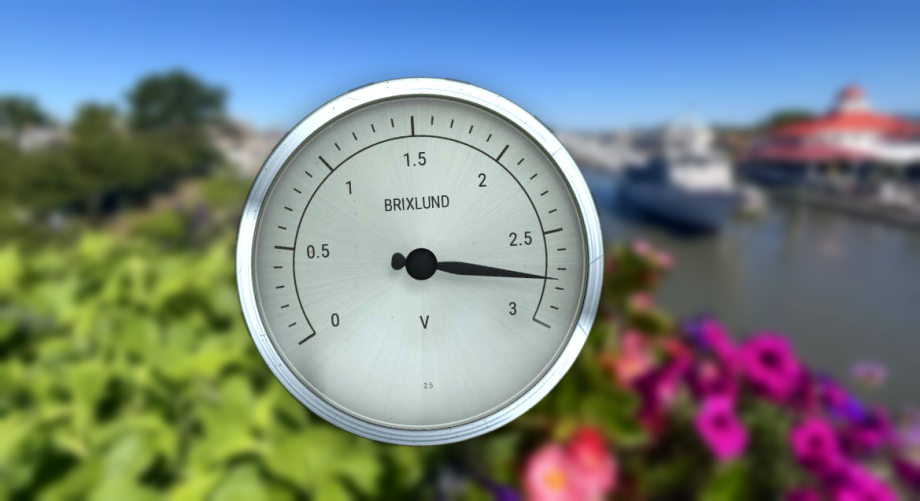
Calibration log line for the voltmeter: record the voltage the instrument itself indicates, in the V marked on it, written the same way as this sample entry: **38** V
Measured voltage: **2.75** V
